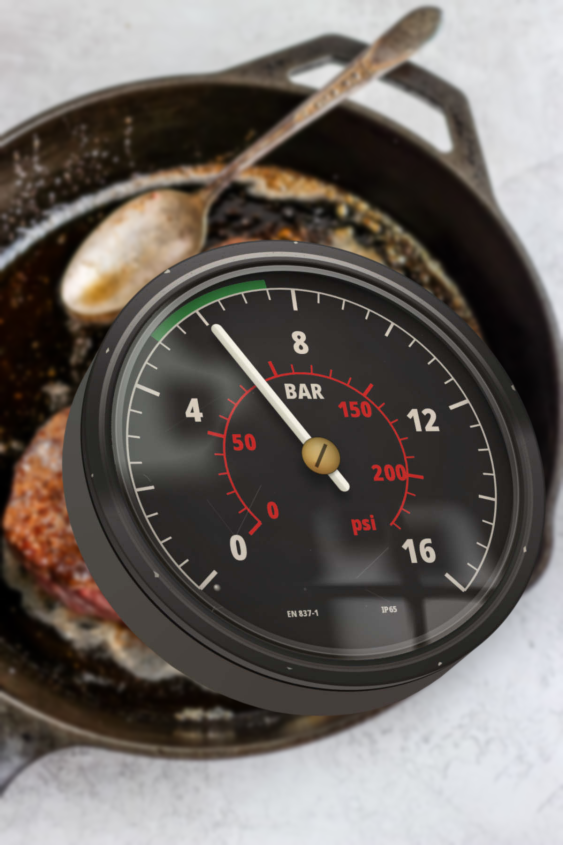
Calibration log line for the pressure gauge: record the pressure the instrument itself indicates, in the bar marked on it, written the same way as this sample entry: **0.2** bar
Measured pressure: **6** bar
